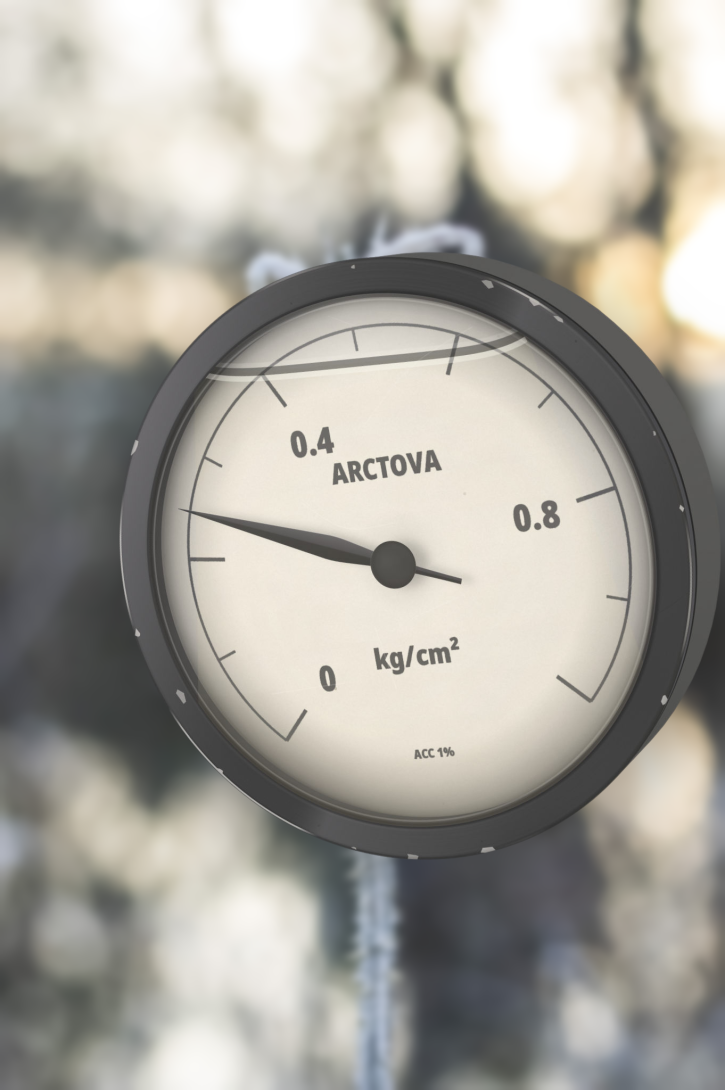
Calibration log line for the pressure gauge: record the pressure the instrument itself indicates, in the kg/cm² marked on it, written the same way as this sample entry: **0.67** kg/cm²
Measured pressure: **0.25** kg/cm²
